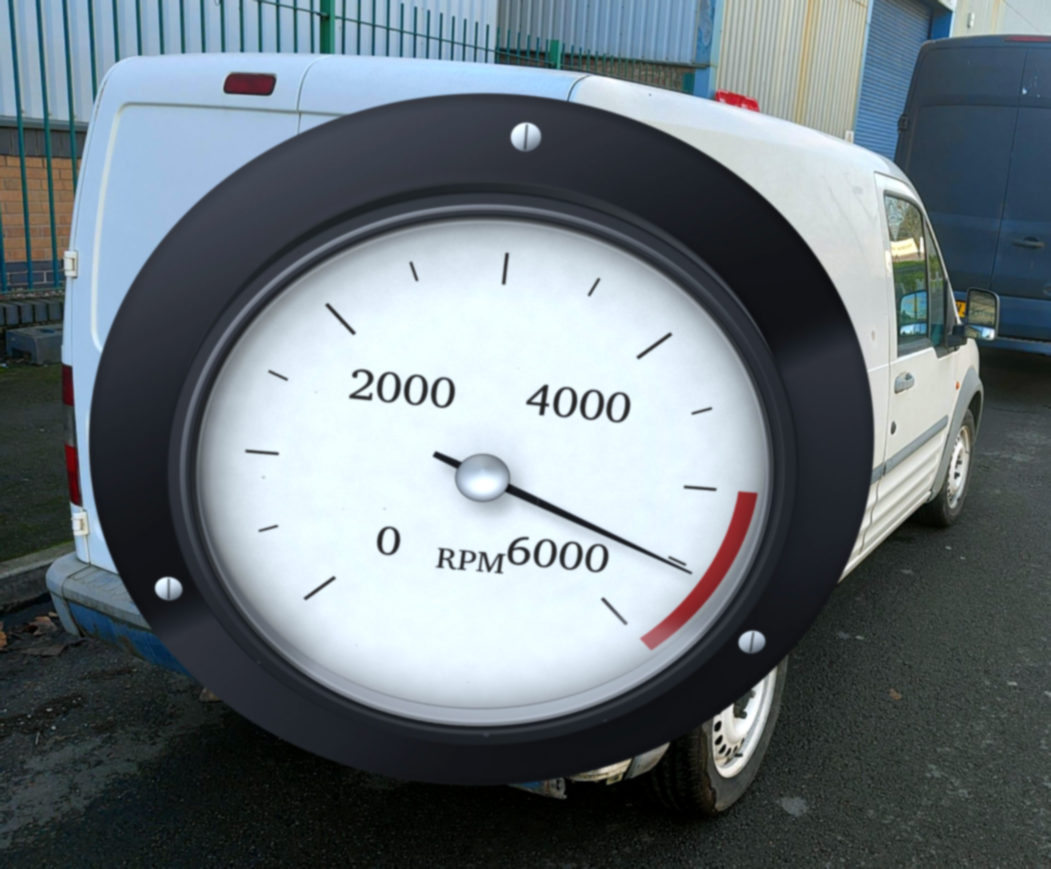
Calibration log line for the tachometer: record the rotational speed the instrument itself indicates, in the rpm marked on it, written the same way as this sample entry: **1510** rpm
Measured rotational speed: **5500** rpm
